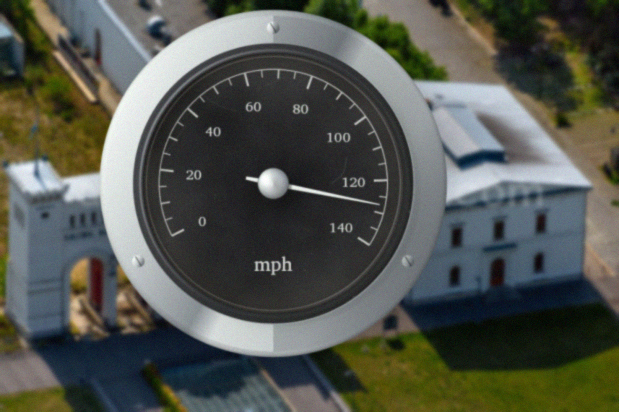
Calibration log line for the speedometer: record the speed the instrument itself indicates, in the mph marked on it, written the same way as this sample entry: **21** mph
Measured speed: **127.5** mph
